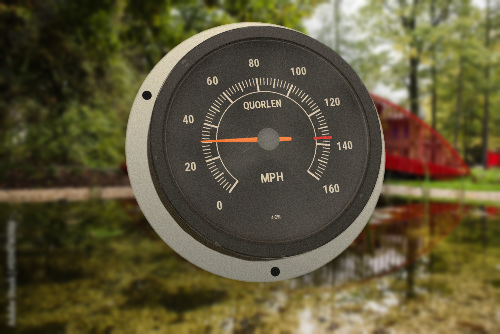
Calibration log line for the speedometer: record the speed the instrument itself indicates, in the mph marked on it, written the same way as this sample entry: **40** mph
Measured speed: **30** mph
